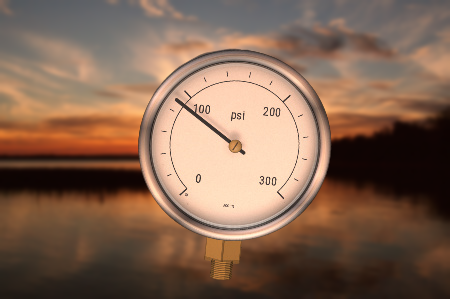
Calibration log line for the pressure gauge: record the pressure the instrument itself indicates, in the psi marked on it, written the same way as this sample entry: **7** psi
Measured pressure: **90** psi
